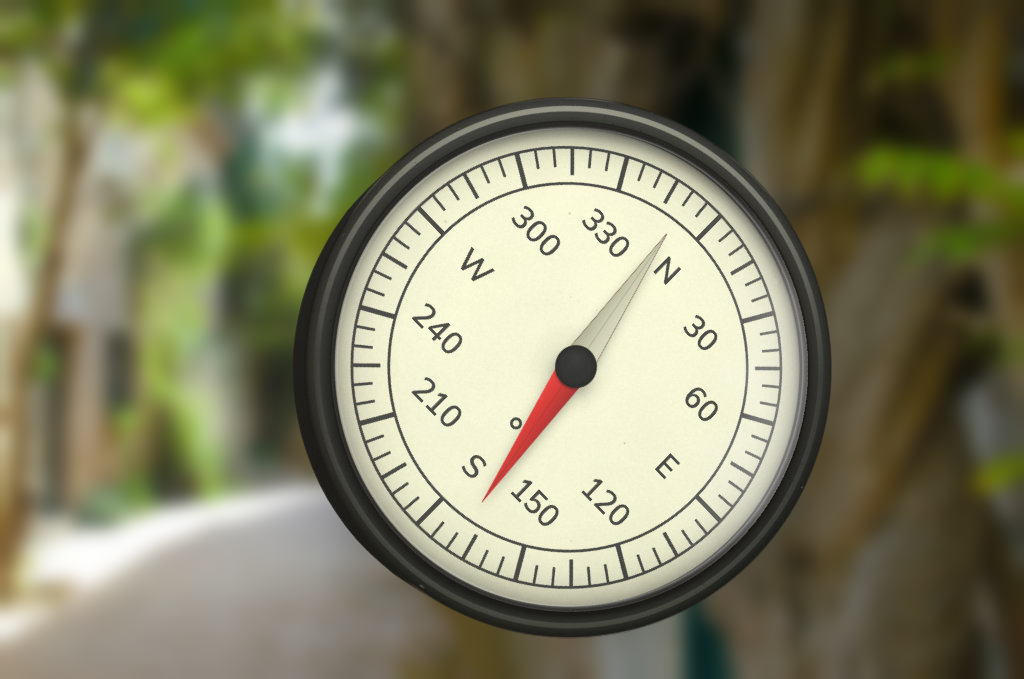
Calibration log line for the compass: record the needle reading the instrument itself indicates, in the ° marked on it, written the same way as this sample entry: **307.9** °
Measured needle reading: **170** °
